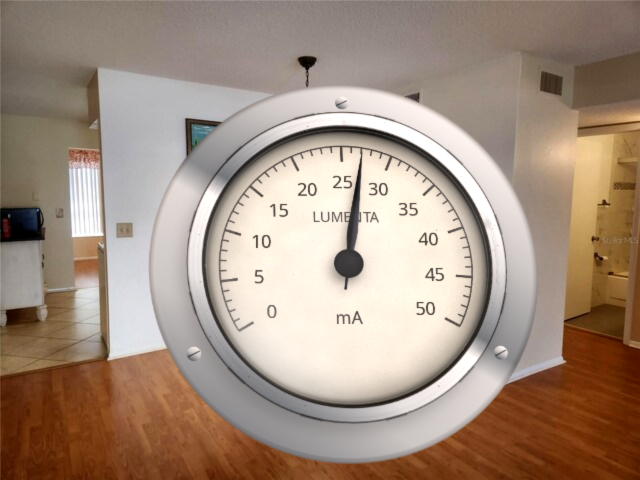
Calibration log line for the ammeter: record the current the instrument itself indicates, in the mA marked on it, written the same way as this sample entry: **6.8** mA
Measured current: **27** mA
